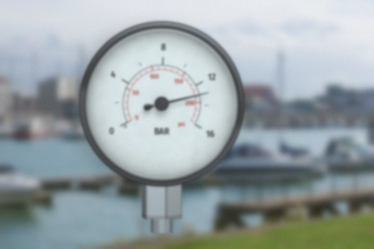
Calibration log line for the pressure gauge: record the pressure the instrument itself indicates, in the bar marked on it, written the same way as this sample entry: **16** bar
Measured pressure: **13** bar
